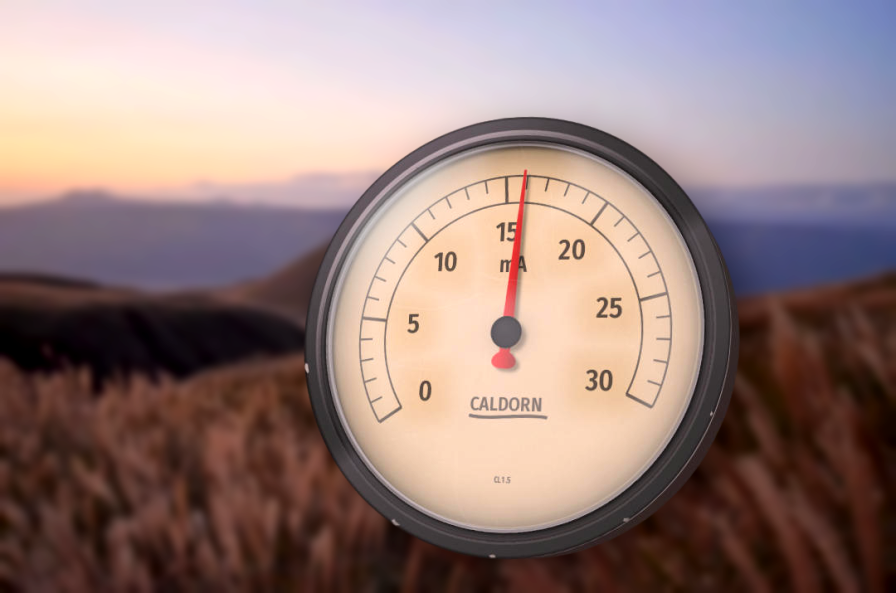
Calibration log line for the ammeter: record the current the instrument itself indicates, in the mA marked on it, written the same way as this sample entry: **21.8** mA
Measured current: **16** mA
